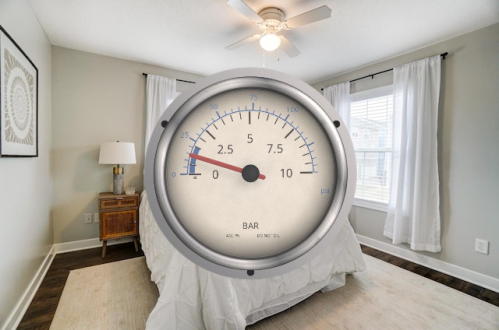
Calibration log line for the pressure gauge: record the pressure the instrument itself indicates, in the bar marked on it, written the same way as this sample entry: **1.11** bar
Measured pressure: **1** bar
